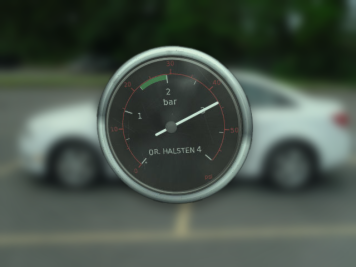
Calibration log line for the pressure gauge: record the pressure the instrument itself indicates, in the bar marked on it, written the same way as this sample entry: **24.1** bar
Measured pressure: **3** bar
